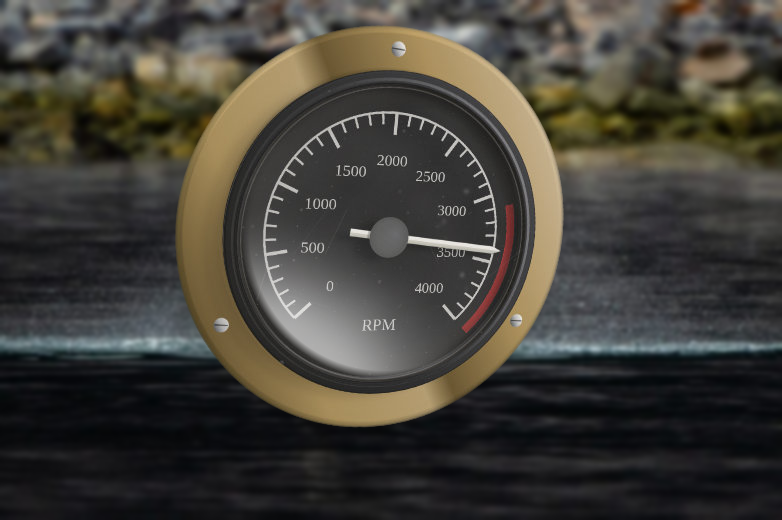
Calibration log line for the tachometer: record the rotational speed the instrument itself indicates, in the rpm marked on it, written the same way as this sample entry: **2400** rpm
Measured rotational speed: **3400** rpm
